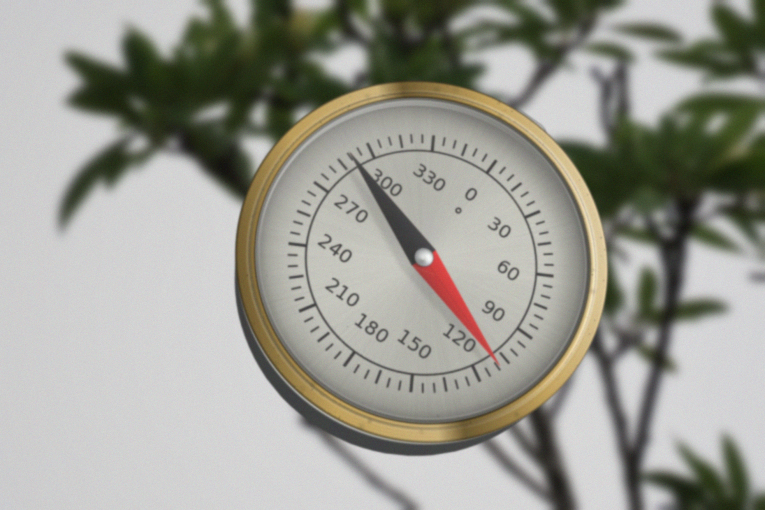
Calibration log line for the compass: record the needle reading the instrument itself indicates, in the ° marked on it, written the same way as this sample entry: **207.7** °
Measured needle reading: **110** °
